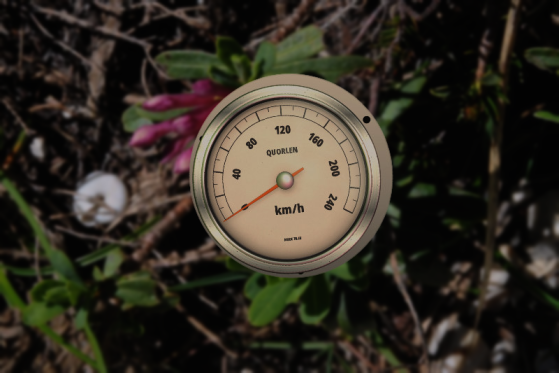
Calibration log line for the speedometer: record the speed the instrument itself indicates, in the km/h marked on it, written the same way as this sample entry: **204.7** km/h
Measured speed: **0** km/h
